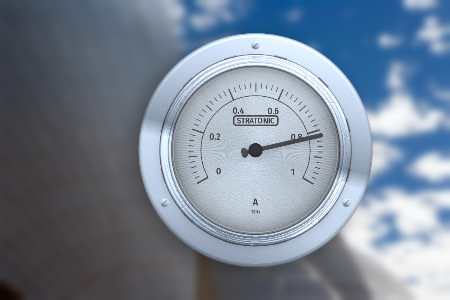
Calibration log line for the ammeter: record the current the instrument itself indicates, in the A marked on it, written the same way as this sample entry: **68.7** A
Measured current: **0.82** A
